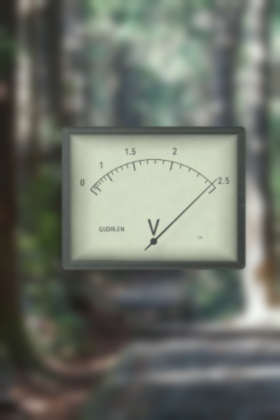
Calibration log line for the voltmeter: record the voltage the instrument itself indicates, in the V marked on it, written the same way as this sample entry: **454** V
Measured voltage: **2.45** V
